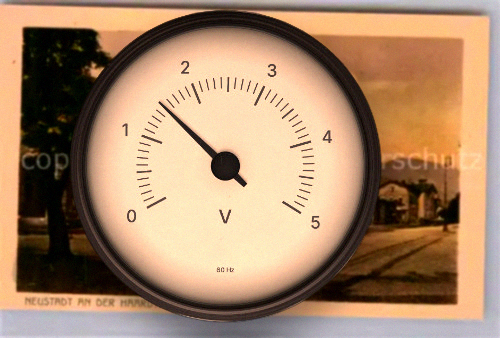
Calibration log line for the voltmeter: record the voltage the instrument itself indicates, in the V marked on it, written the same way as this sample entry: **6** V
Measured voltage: **1.5** V
